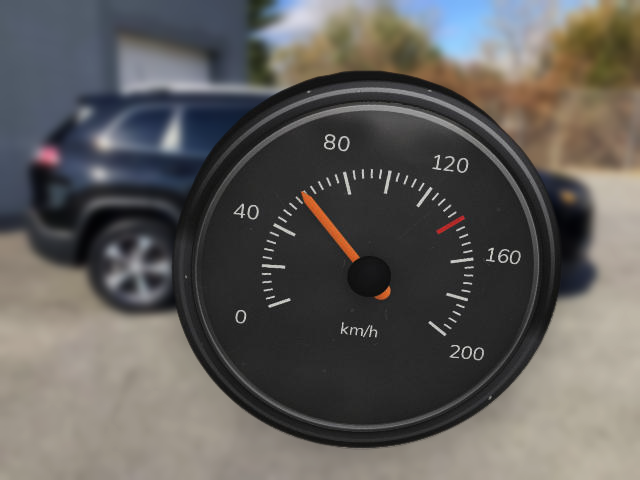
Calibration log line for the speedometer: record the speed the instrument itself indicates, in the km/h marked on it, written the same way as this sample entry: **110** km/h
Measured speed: **60** km/h
